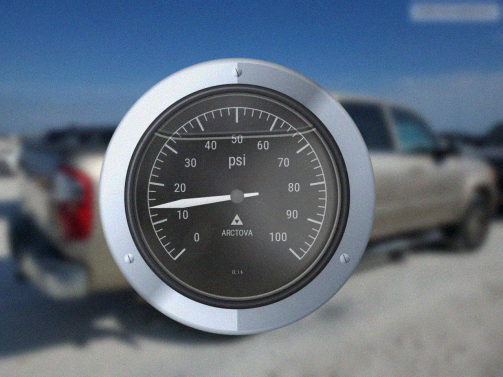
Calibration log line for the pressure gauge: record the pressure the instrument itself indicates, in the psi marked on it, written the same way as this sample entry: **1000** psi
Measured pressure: **14** psi
